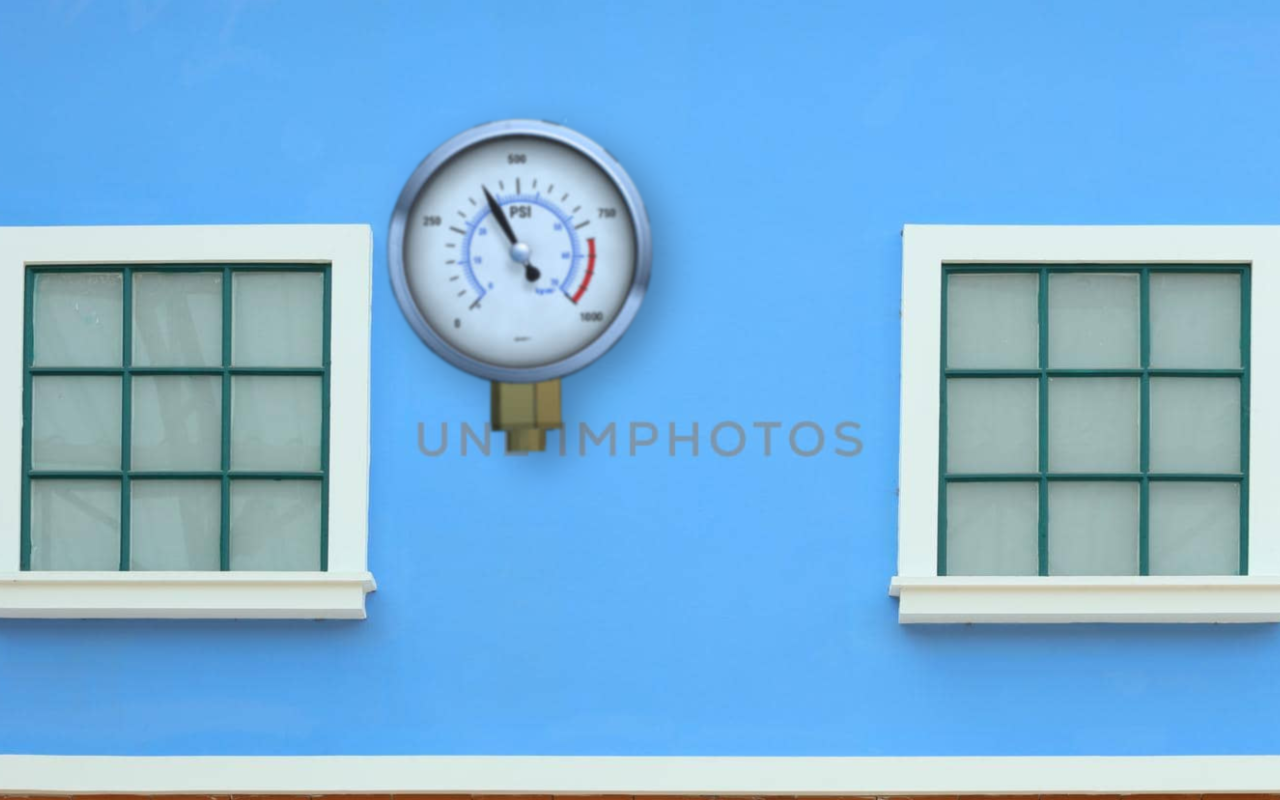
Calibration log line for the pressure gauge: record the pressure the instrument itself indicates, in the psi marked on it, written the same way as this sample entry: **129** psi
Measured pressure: **400** psi
